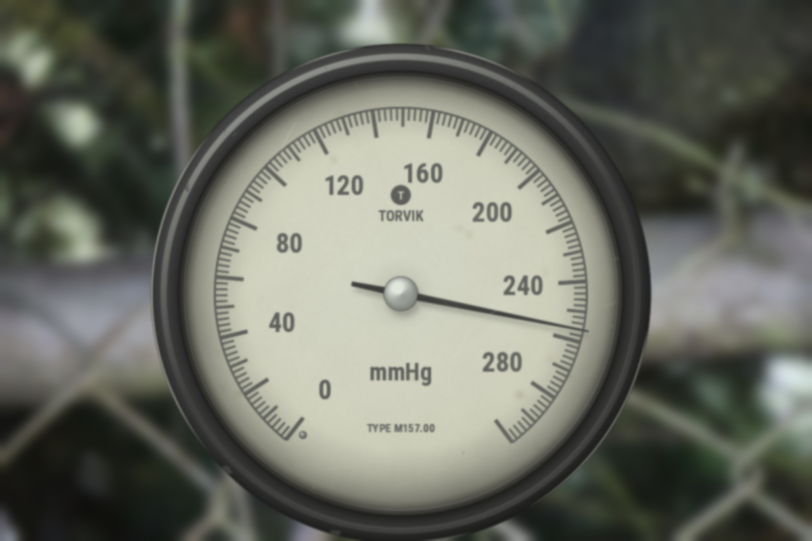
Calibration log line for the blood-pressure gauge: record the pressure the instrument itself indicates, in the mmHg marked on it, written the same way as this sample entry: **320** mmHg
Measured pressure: **256** mmHg
